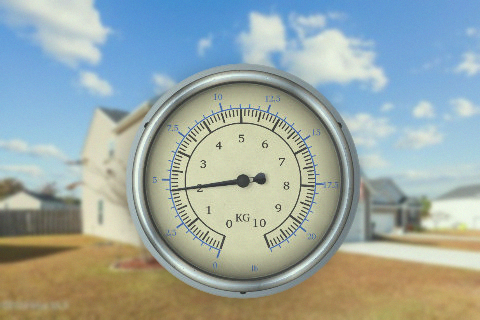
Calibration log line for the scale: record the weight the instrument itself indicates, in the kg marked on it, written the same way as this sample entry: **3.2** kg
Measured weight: **2** kg
